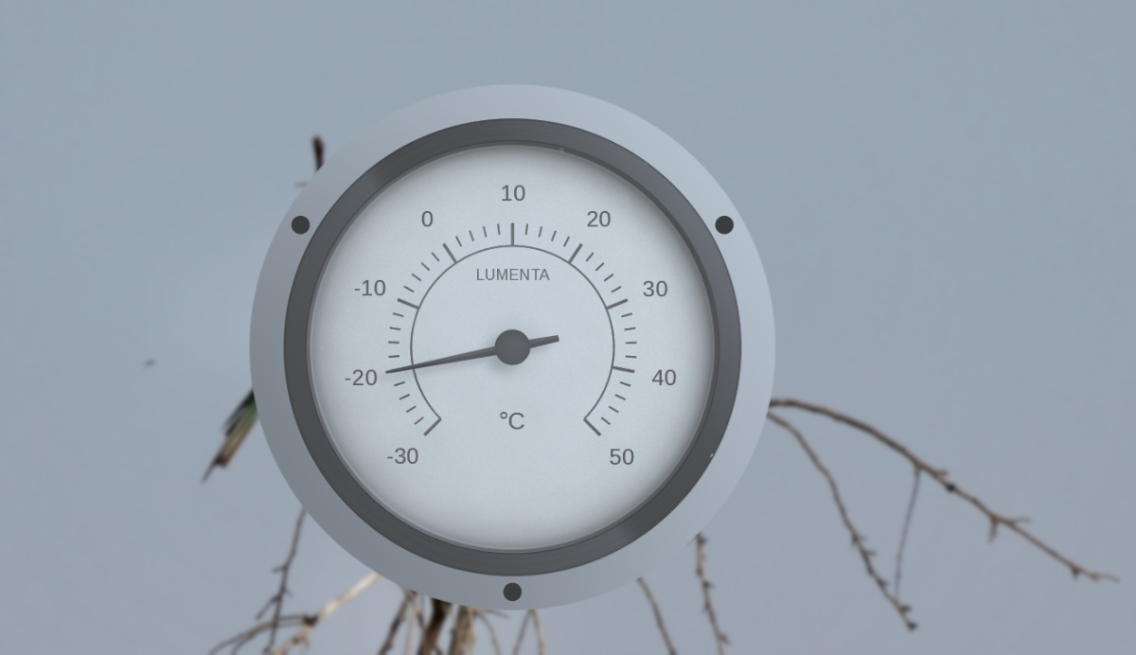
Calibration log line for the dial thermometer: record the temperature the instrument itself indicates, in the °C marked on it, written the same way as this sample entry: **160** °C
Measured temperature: **-20** °C
